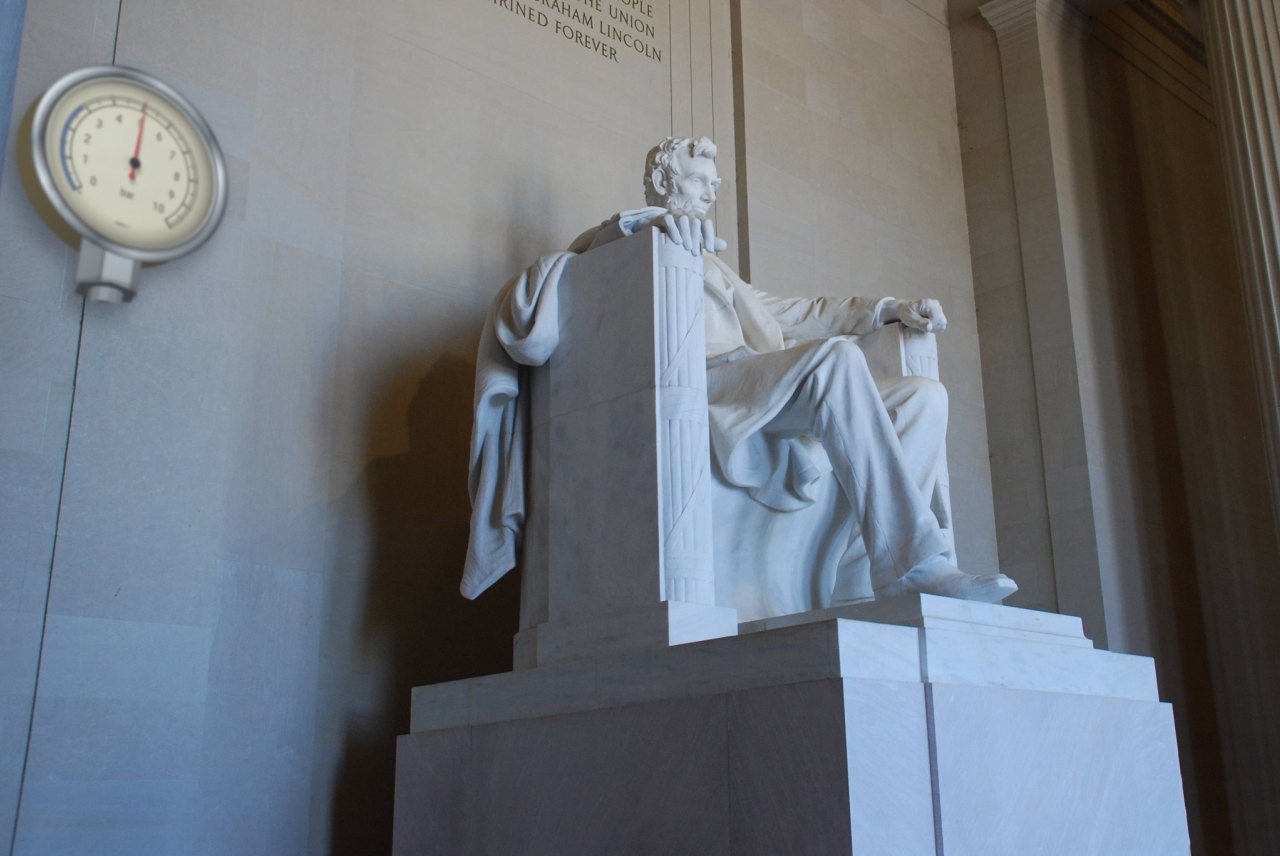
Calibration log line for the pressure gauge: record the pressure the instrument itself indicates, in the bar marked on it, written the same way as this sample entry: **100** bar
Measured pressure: **5** bar
